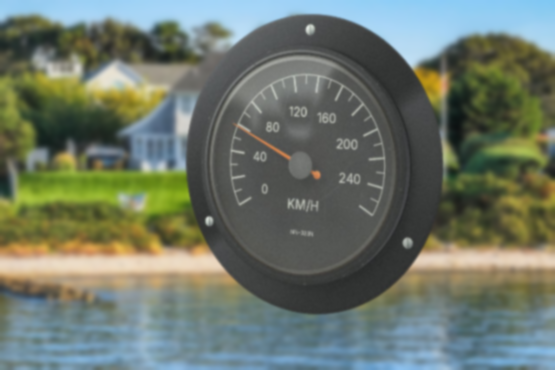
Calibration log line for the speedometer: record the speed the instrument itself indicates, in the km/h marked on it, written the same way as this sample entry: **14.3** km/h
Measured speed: **60** km/h
